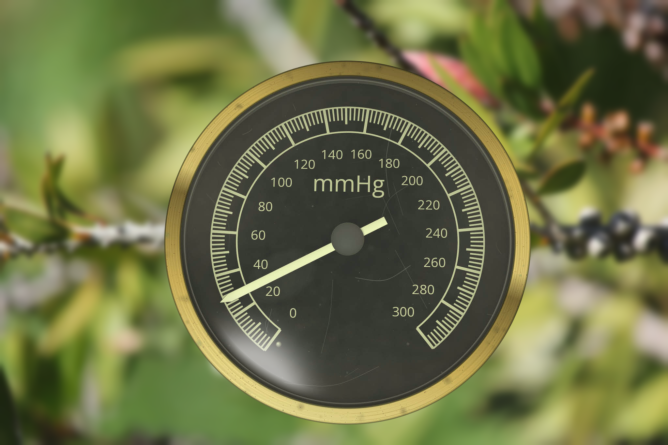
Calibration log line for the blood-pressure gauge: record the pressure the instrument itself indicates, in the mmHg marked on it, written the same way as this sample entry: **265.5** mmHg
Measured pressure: **28** mmHg
